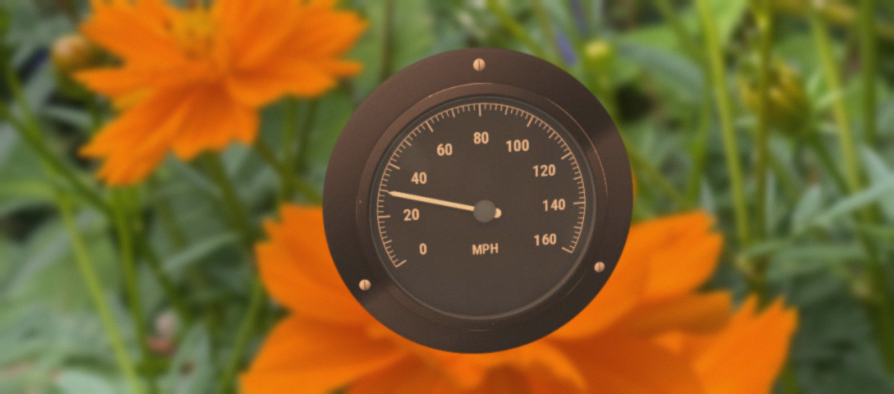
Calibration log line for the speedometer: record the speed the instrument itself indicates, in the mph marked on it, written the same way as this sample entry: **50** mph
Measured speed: **30** mph
